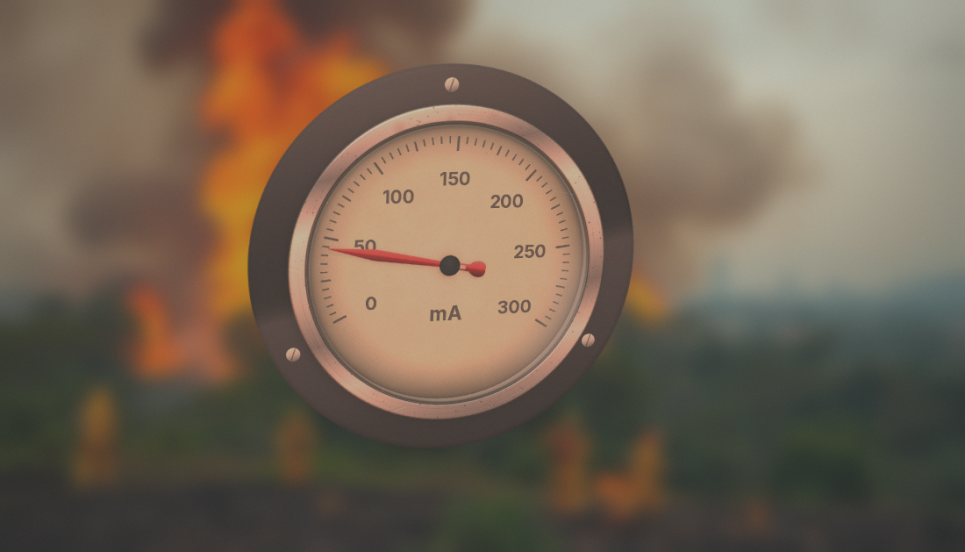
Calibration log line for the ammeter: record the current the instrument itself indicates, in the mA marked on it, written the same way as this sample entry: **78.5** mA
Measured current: **45** mA
